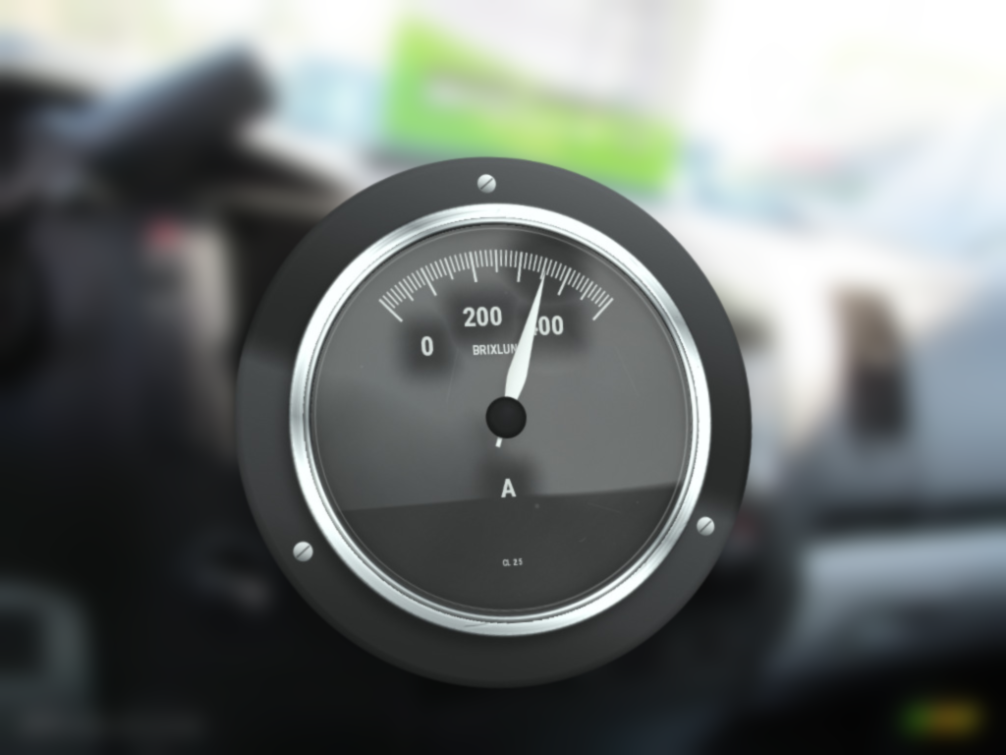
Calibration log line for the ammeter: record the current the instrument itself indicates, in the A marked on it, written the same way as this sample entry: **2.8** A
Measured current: **350** A
